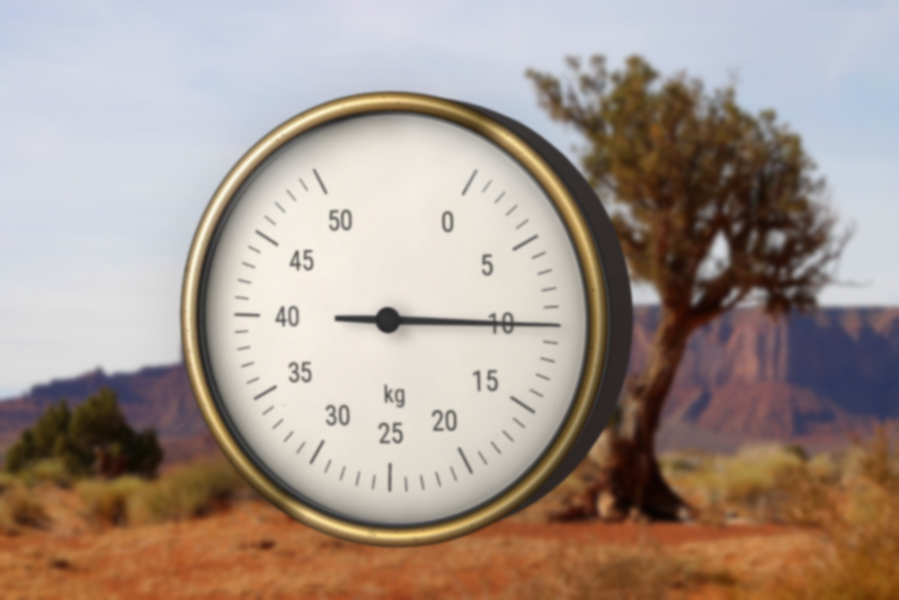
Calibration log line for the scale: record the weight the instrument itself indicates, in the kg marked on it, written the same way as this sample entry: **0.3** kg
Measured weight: **10** kg
